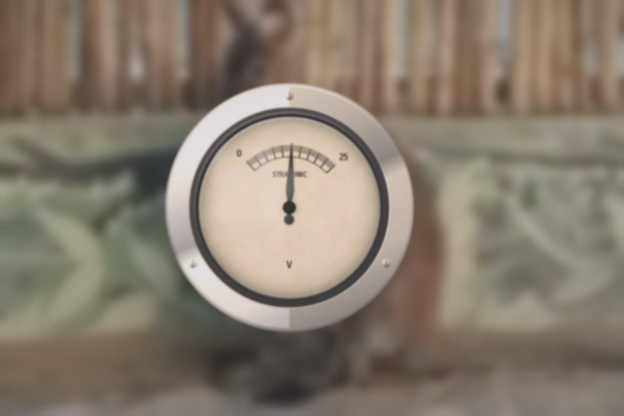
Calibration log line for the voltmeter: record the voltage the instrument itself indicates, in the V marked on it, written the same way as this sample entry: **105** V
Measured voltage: **12.5** V
